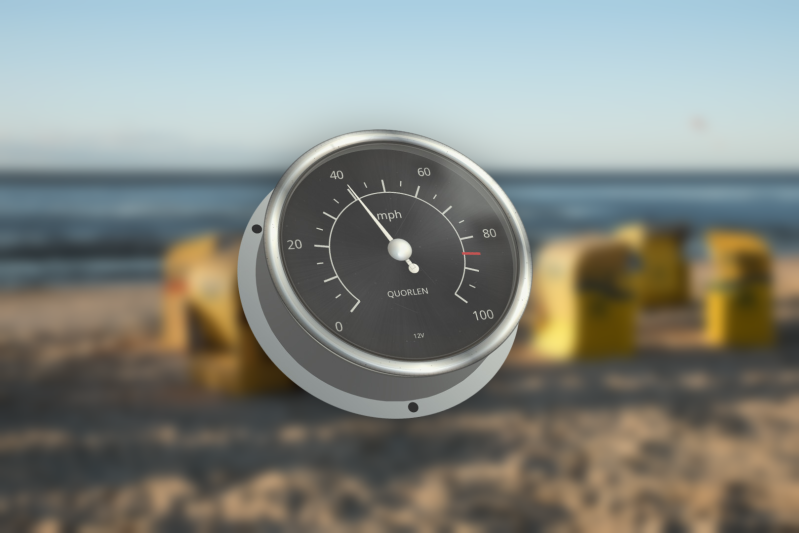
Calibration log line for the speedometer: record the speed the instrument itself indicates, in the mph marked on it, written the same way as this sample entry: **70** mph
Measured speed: **40** mph
